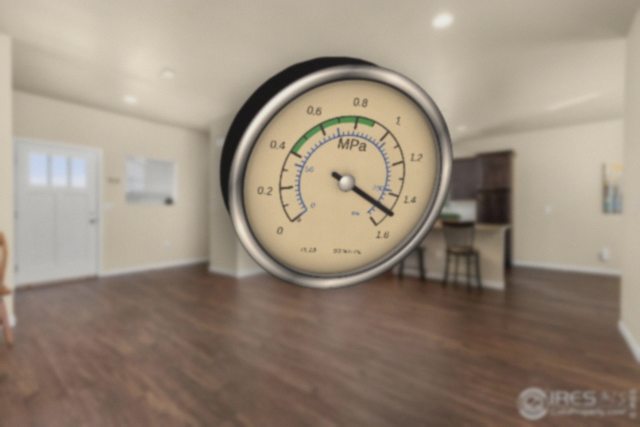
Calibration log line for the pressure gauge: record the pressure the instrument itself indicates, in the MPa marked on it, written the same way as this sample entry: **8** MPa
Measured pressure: **1.5** MPa
